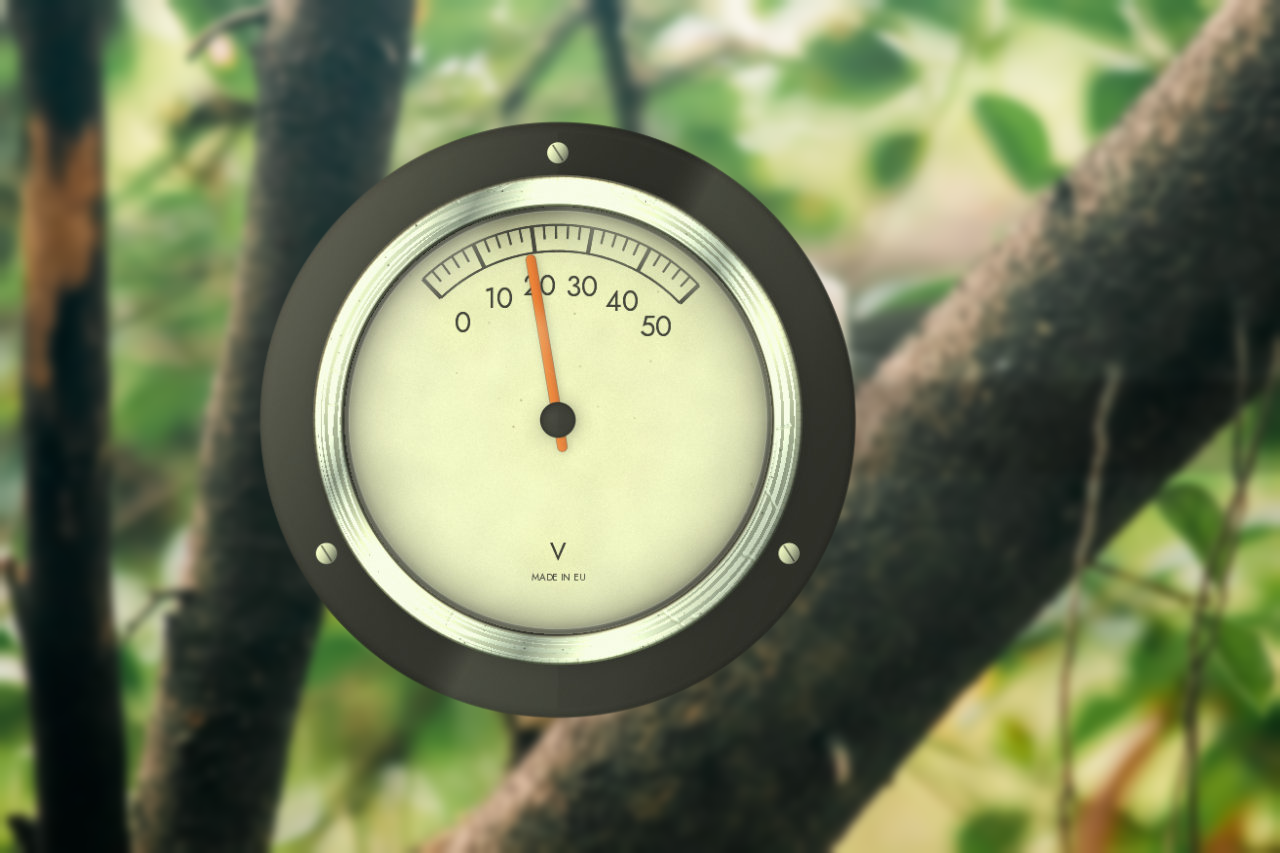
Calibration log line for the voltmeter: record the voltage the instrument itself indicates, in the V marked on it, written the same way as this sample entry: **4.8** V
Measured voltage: **19** V
